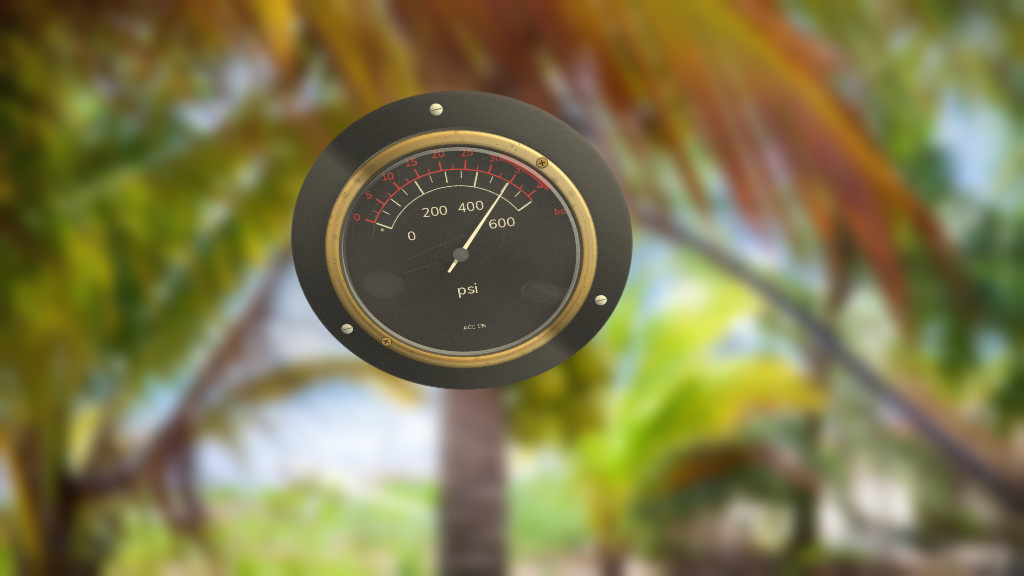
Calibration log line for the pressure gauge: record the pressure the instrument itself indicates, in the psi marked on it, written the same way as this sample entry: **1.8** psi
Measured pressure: **500** psi
